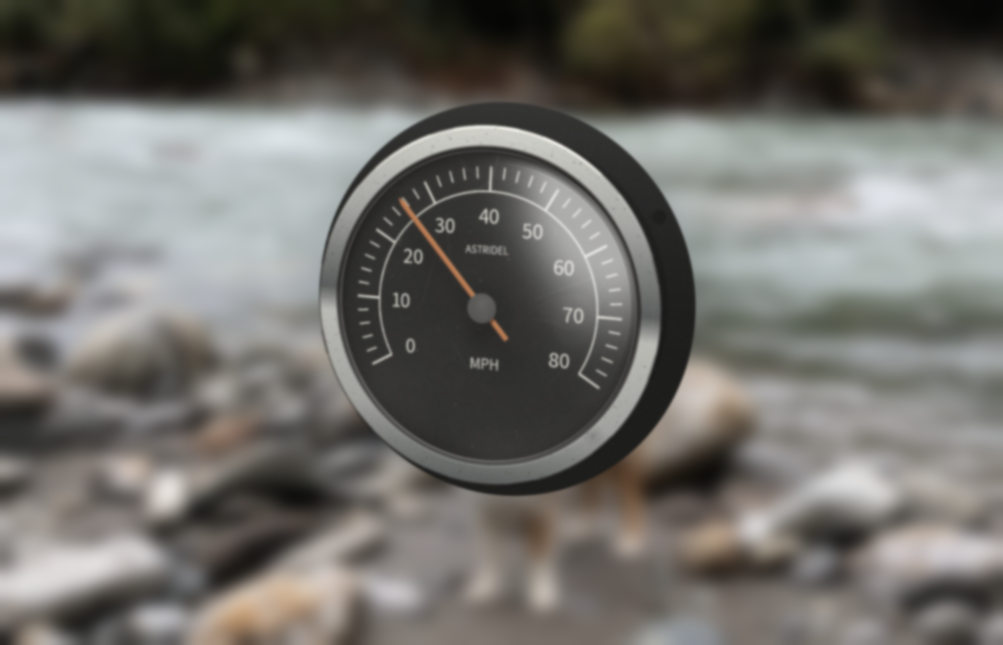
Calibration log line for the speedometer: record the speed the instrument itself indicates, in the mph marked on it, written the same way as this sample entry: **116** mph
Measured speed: **26** mph
